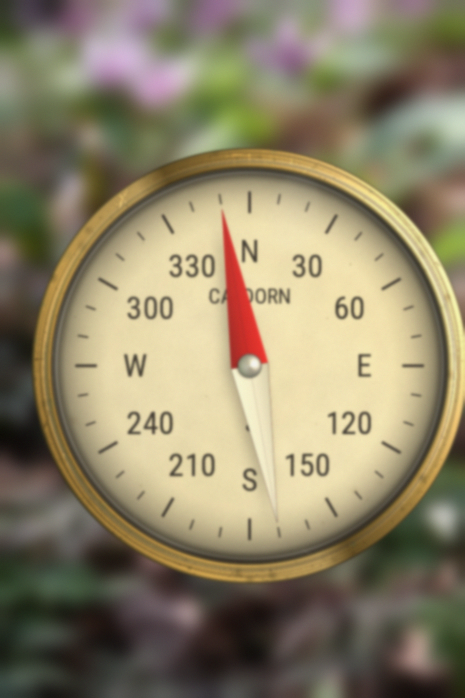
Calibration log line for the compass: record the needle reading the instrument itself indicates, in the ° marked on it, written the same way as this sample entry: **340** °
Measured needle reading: **350** °
